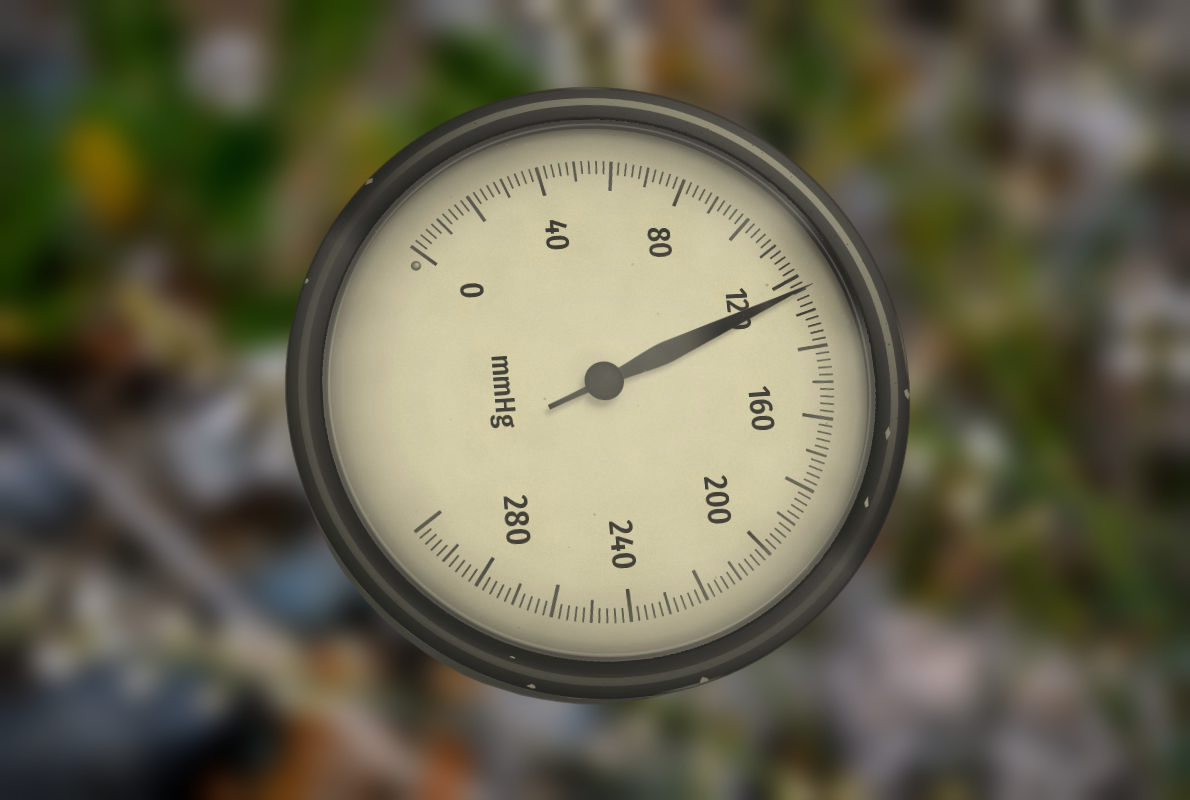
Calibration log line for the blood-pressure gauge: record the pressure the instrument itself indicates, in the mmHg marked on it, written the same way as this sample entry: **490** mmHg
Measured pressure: **124** mmHg
